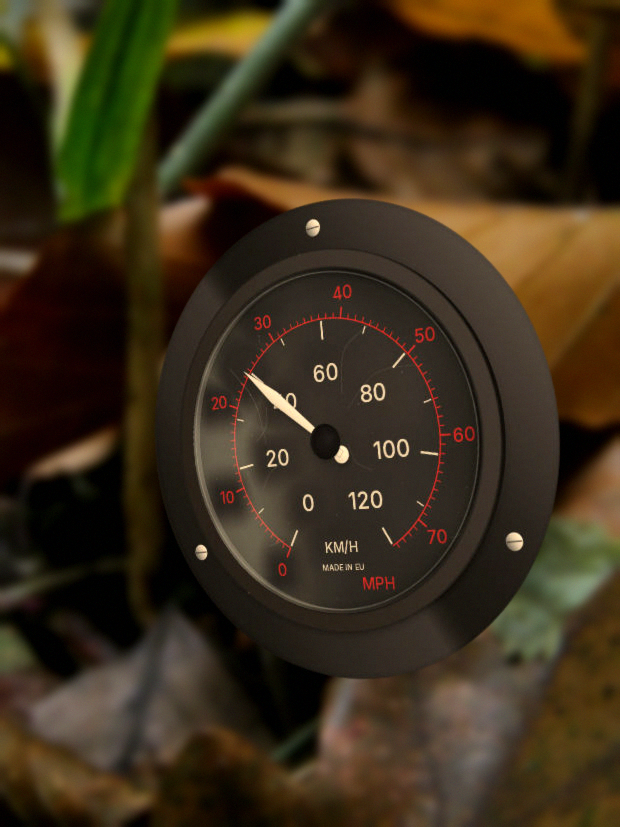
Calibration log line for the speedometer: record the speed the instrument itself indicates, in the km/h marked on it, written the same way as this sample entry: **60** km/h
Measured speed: **40** km/h
